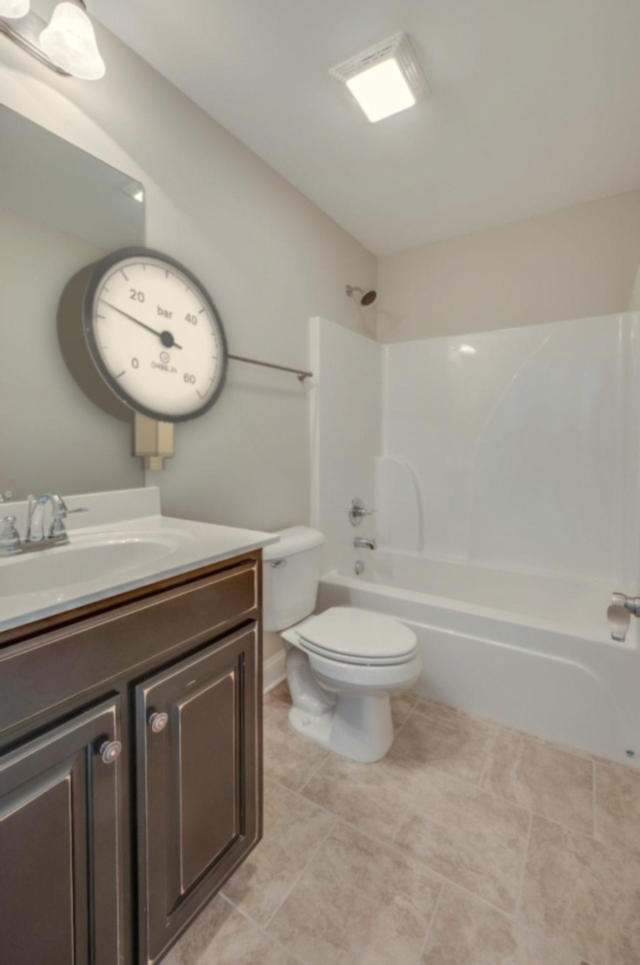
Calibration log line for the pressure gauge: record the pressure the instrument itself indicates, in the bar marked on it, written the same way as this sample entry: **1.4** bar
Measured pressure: **12.5** bar
